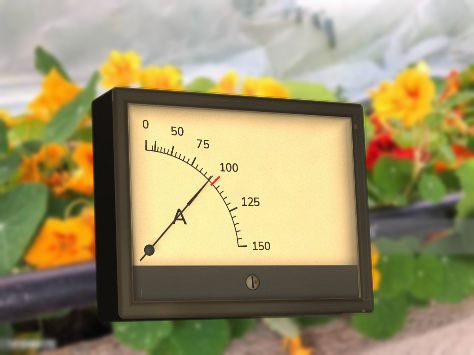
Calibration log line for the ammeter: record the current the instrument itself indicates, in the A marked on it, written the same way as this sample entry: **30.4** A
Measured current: **95** A
